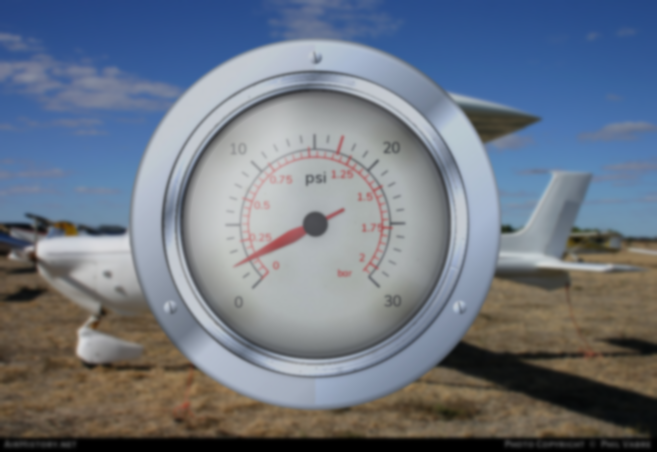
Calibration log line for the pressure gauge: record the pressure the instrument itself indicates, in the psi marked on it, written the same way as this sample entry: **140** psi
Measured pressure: **2** psi
